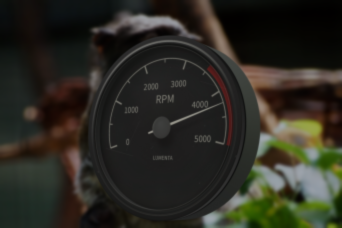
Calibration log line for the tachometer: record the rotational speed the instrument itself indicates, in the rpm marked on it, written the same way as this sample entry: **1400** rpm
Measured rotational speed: **4250** rpm
